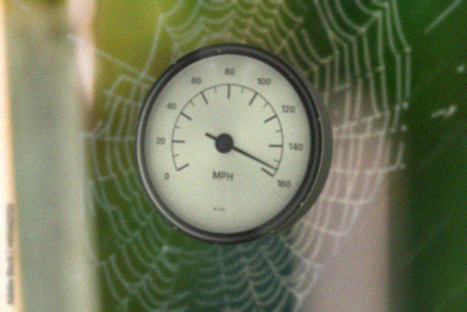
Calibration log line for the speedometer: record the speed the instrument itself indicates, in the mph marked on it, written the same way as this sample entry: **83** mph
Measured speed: **155** mph
